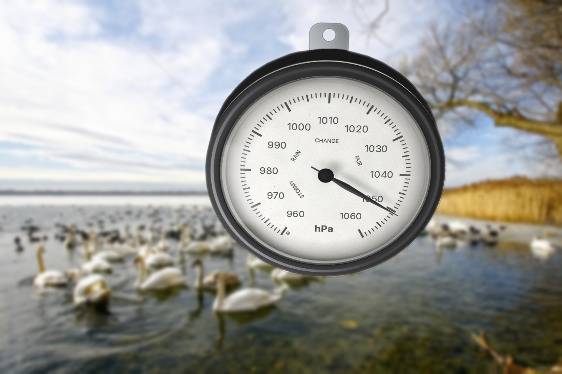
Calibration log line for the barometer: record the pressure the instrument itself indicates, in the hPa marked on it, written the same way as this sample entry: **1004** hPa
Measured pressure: **1050** hPa
